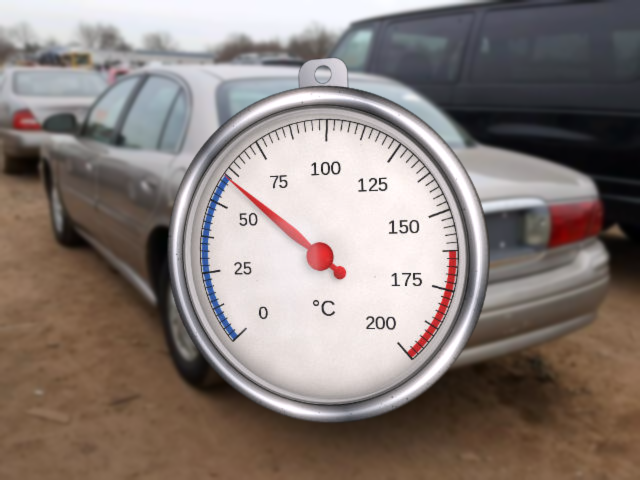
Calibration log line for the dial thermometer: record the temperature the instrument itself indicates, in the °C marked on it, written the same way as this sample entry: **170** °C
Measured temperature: **60** °C
